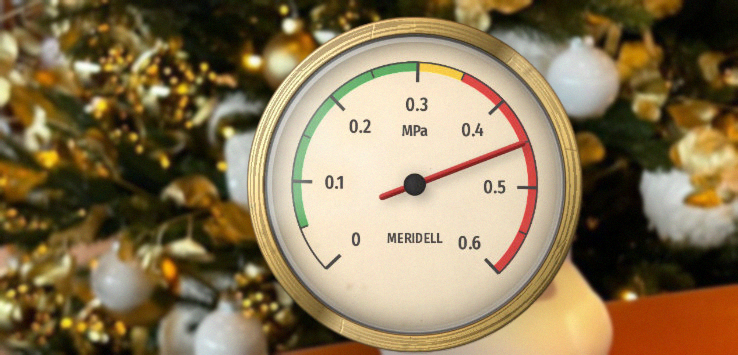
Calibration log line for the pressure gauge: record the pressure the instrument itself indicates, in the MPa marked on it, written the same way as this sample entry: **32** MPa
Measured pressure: **0.45** MPa
